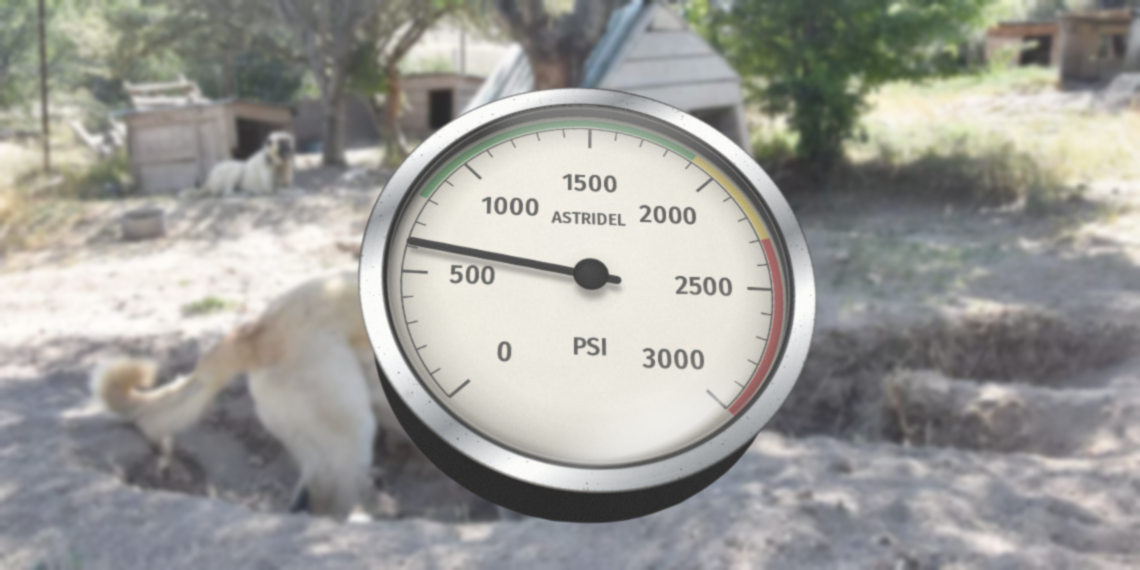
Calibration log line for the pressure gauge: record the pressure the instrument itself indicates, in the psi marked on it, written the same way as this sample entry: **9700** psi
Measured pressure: **600** psi
